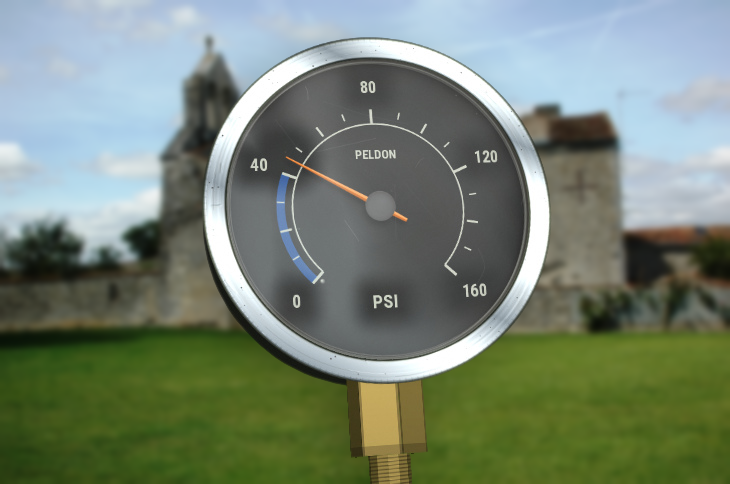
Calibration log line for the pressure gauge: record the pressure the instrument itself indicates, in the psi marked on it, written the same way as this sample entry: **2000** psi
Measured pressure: **45** psi
